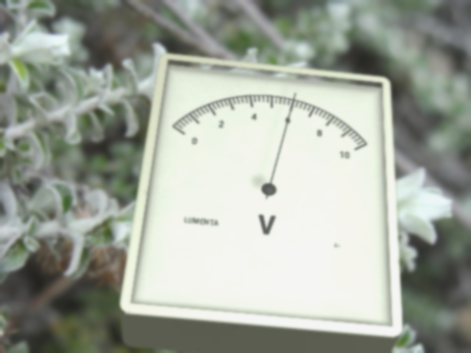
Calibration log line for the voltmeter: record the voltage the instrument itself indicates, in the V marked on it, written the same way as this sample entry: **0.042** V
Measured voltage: **6** V
